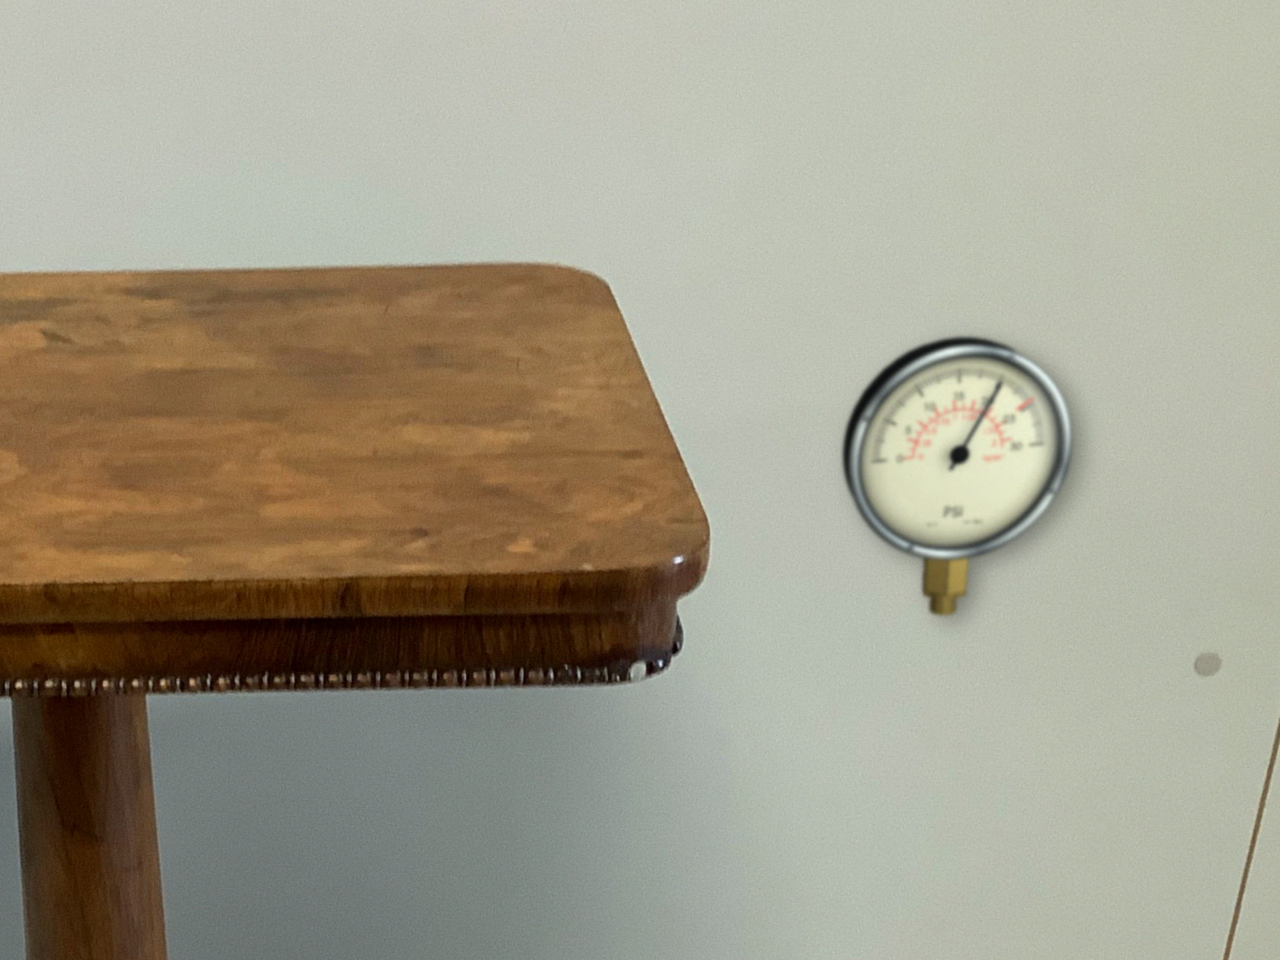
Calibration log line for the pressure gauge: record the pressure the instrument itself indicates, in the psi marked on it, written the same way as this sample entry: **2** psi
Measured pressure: **20** psi
